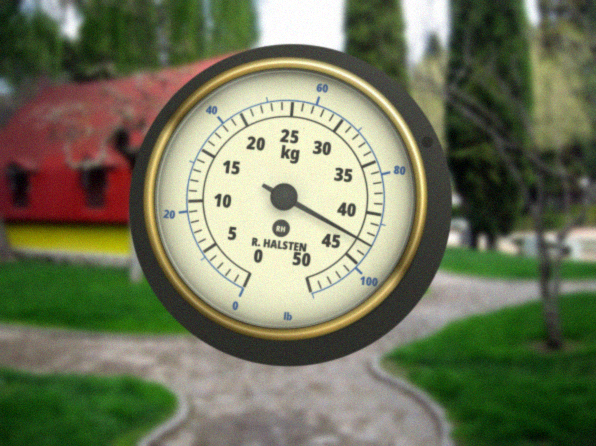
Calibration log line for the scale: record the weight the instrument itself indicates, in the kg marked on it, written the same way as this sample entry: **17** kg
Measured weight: **43** kg
